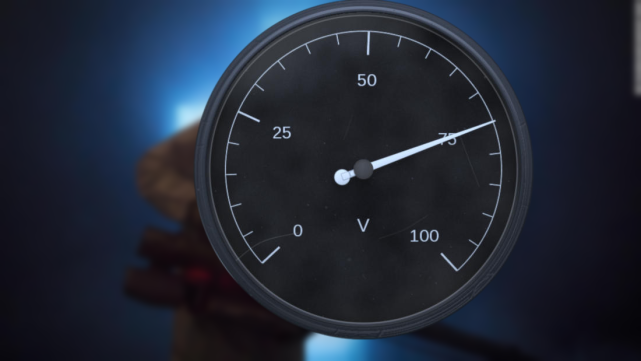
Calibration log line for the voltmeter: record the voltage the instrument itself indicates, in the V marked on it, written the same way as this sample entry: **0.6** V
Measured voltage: **75** V
